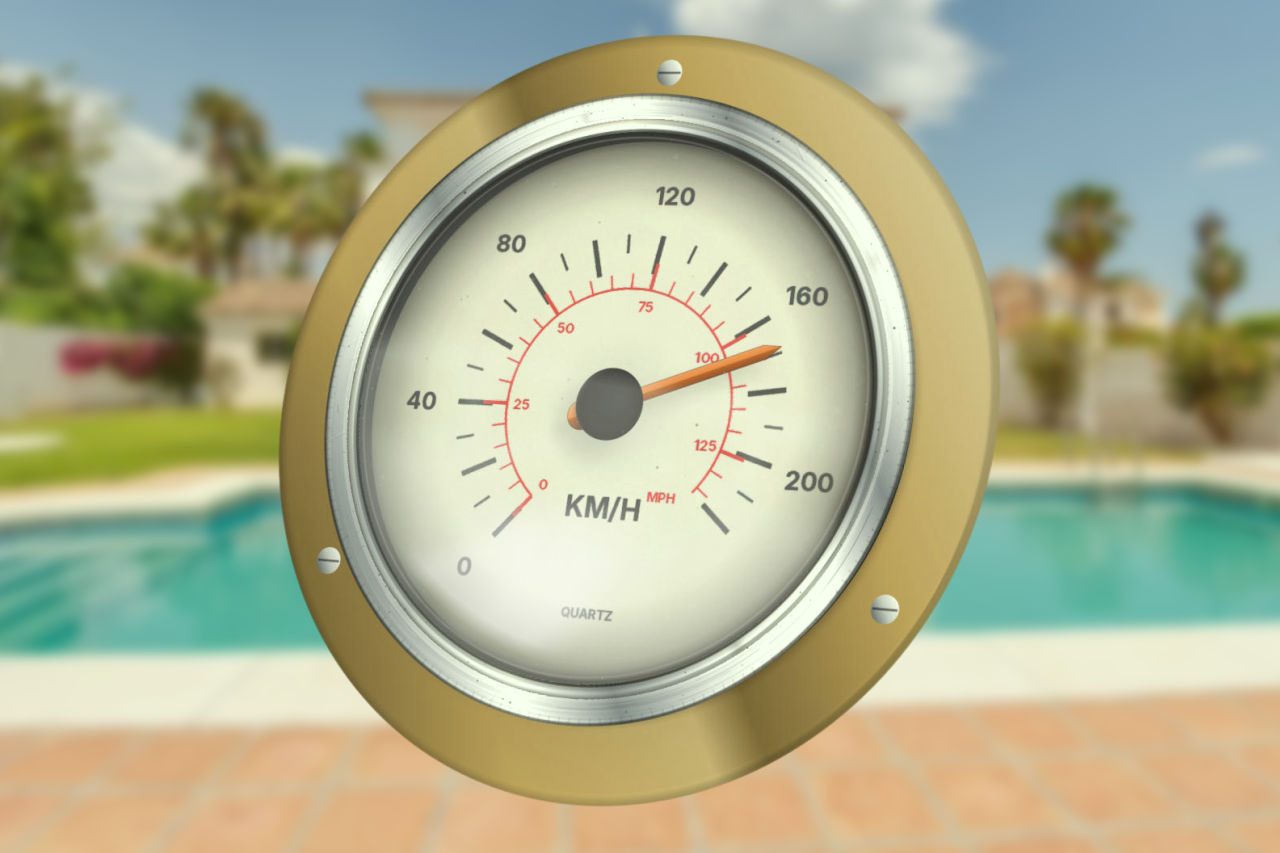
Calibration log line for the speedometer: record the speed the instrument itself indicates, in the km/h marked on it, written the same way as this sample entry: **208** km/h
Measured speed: **170** km/h
